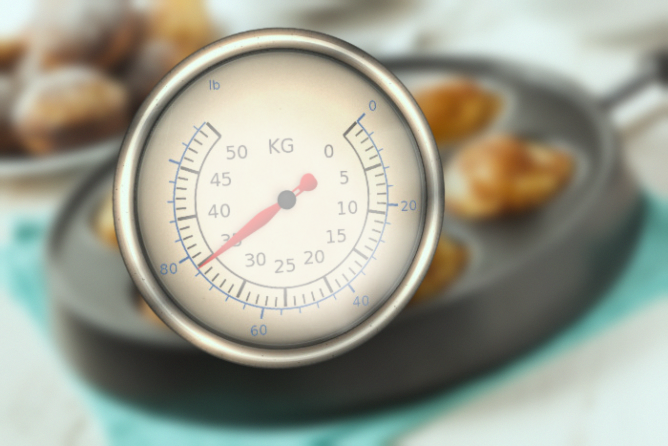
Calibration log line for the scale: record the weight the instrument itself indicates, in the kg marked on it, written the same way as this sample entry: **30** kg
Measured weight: **35** kg
